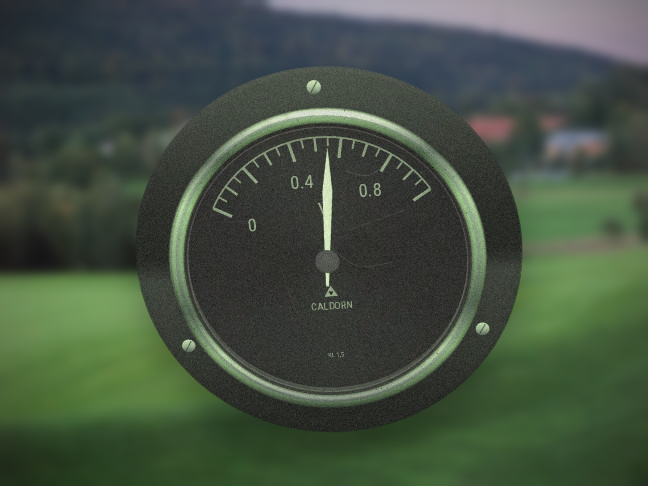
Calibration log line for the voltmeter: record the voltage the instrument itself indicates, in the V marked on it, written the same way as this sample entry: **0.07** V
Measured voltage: **0.55** V
